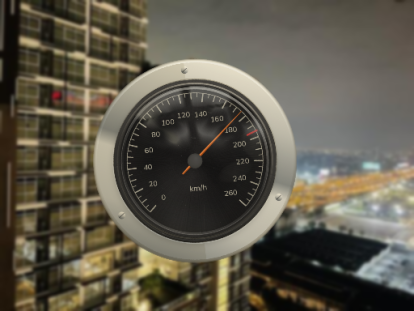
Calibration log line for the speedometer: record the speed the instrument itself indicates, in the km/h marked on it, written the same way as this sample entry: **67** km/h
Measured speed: **175** km/h
